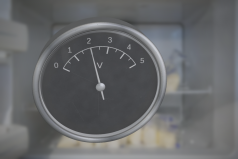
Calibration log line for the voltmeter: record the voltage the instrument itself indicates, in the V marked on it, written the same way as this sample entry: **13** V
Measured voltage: **2** V
